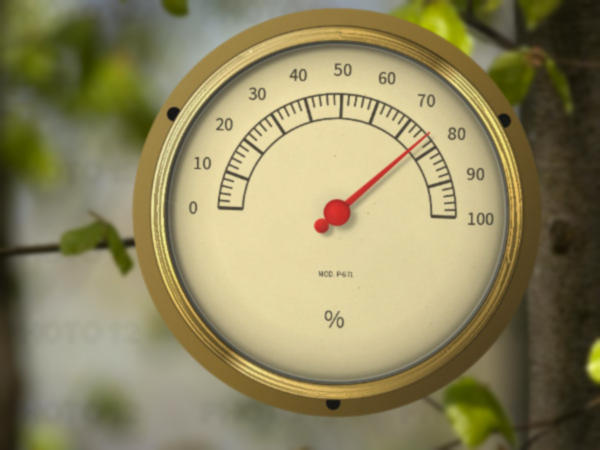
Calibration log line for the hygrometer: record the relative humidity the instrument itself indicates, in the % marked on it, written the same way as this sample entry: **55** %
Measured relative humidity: **76** %
